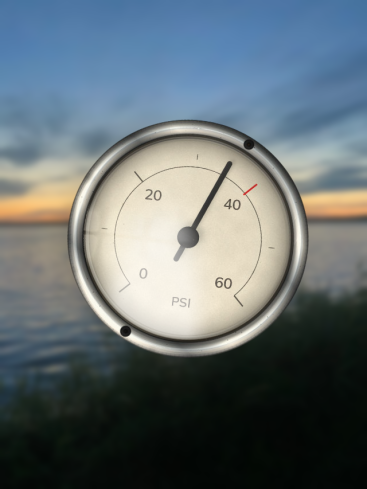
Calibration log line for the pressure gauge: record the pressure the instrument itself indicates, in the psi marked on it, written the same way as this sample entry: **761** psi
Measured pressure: **35** psi
